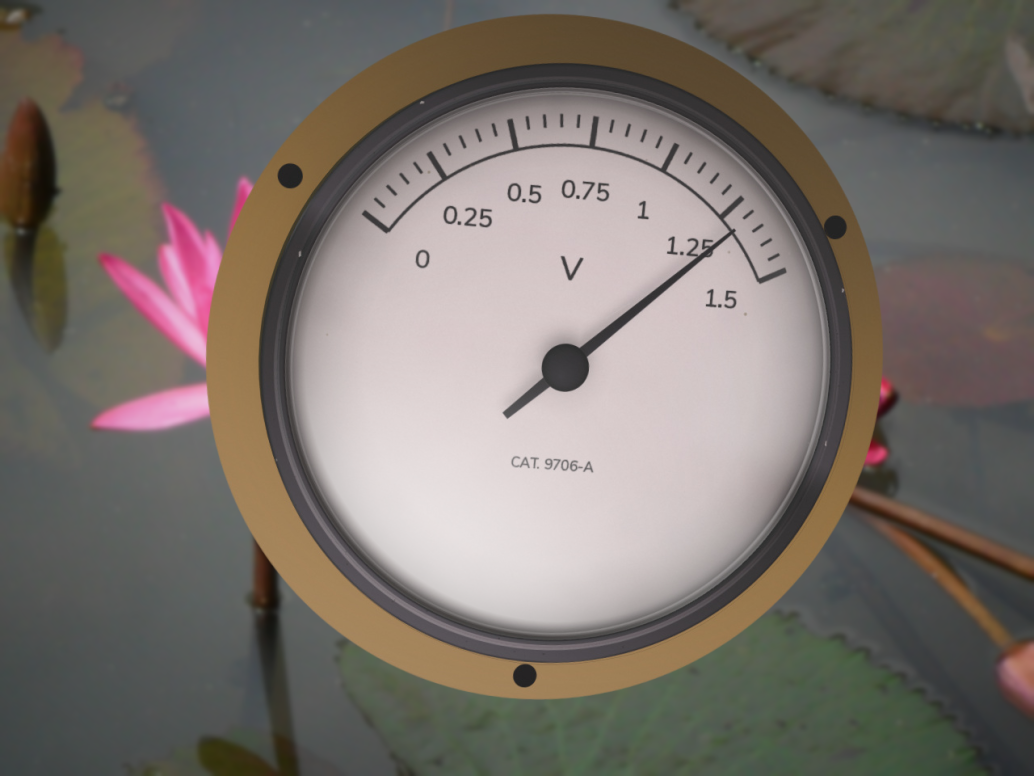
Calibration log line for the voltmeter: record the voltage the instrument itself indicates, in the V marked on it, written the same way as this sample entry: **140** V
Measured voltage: **1.3** V
